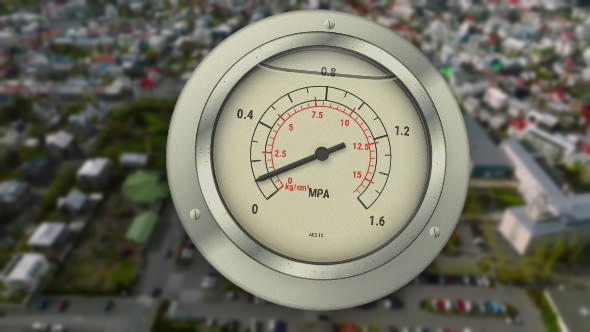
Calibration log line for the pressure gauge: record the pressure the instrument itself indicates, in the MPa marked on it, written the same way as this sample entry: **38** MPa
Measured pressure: **0.1** MPa
